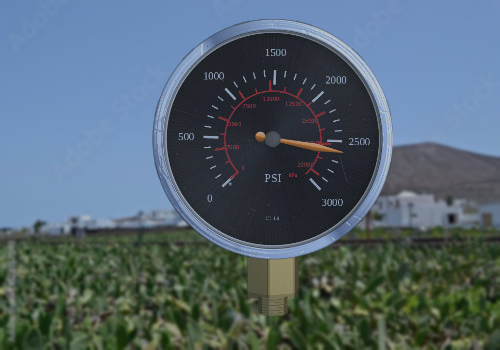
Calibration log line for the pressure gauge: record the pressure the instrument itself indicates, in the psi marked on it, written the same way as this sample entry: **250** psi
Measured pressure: **2600** psi
